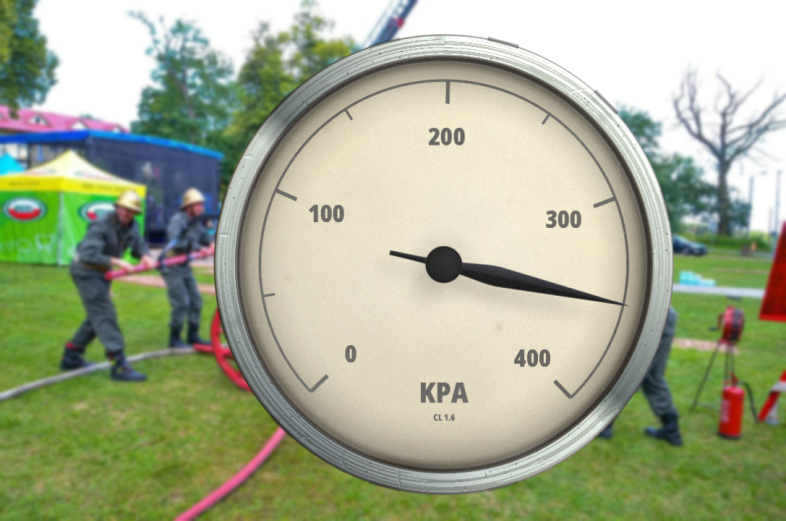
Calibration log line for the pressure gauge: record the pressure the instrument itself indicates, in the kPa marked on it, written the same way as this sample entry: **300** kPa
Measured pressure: **350** kPa
